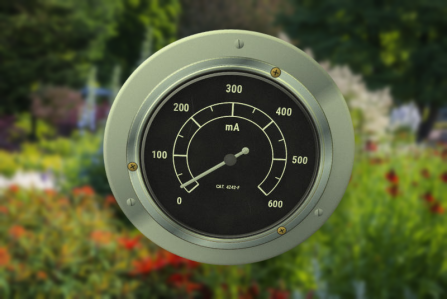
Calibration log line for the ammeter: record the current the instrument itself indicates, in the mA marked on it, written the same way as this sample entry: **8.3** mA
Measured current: **25** mA
